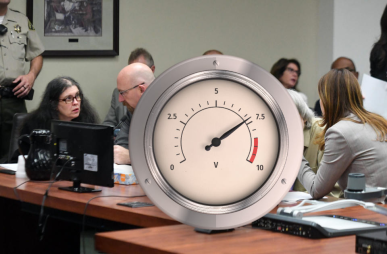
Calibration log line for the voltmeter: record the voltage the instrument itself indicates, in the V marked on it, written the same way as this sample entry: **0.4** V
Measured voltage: **7.25** V
